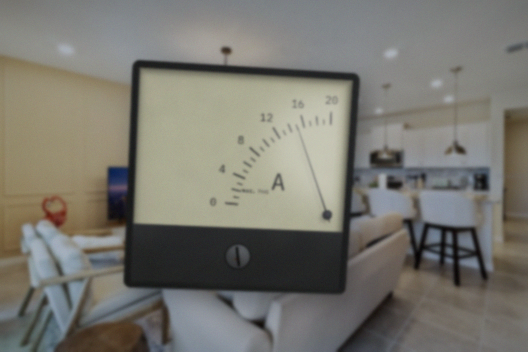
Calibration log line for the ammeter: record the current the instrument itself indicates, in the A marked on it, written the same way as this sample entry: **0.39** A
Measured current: **15** A
